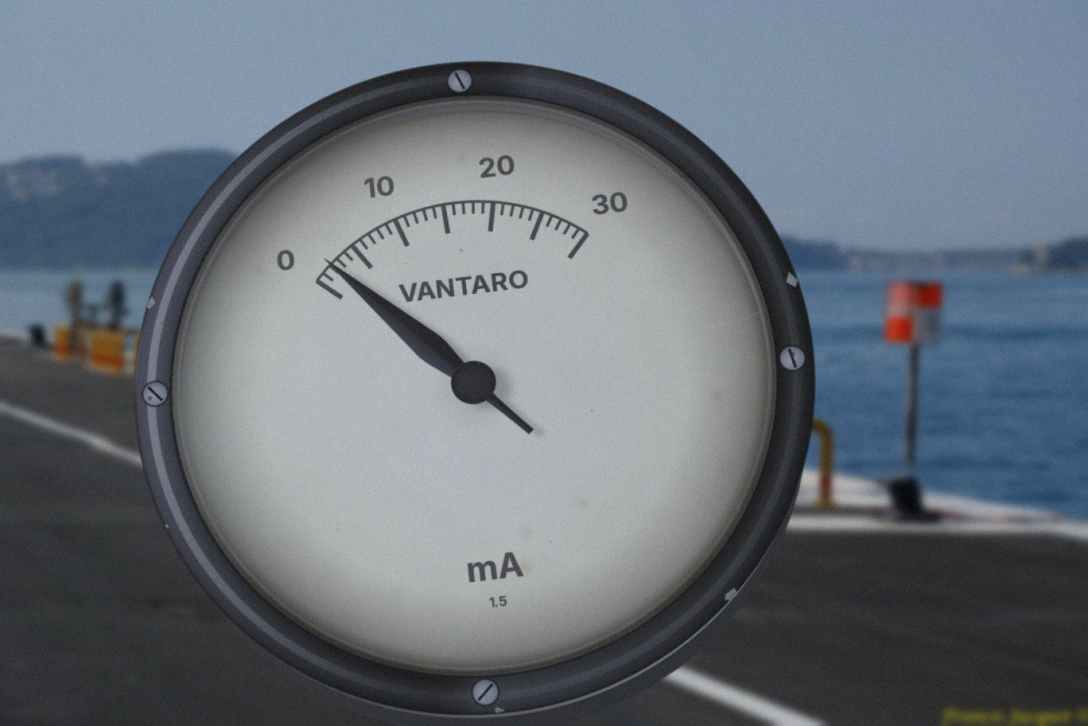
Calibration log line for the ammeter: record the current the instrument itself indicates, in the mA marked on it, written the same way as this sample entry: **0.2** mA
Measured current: **2** mA
